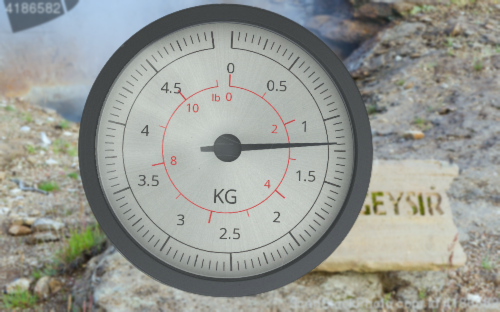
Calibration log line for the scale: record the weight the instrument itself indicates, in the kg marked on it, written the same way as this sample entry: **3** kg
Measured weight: **1.2** kg
